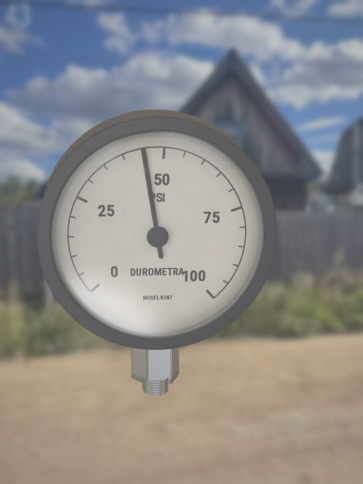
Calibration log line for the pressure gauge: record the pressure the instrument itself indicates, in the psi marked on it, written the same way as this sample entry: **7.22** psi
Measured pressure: **45** psi
